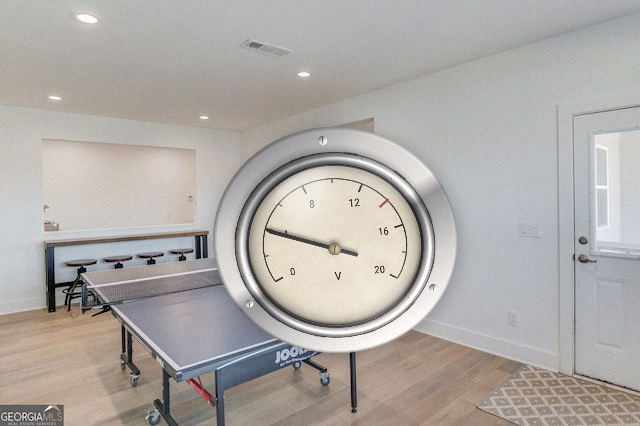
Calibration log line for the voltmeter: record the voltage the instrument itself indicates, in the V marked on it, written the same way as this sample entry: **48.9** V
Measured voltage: **4** V
